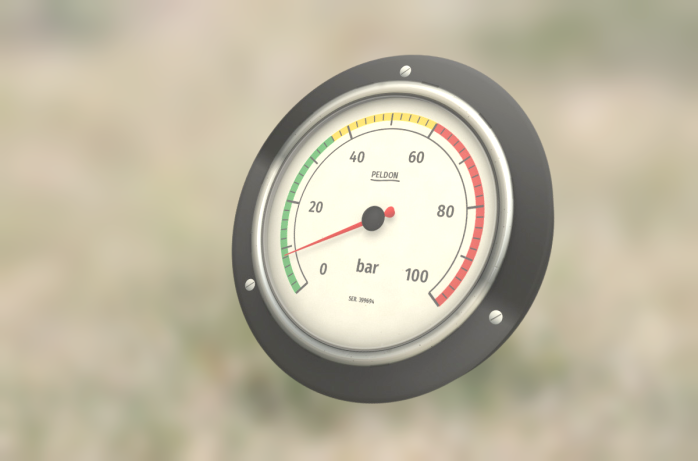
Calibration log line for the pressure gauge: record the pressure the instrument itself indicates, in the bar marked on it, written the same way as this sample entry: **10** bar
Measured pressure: **8** bar
